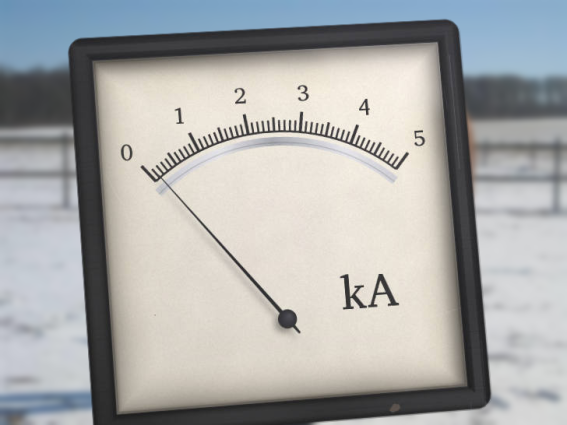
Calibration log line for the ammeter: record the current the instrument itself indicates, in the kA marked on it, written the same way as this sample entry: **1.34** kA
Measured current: **0.1** kA
